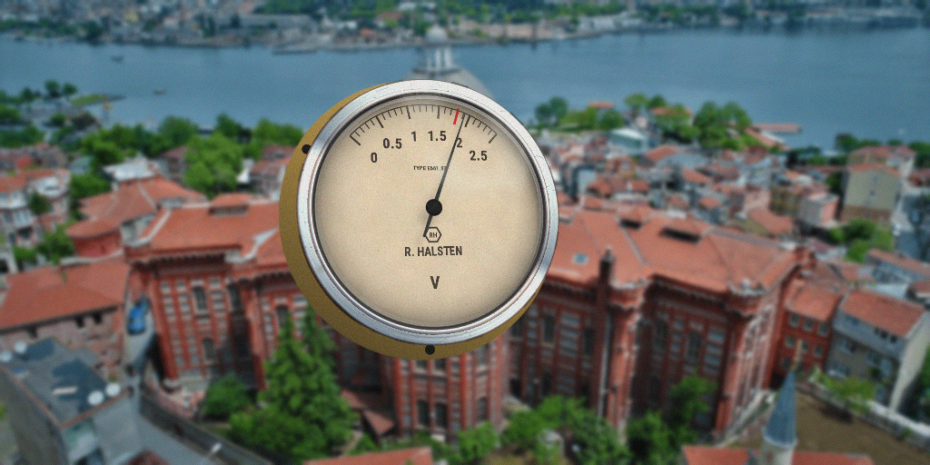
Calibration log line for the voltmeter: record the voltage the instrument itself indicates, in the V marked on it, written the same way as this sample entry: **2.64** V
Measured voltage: **1.9** V
